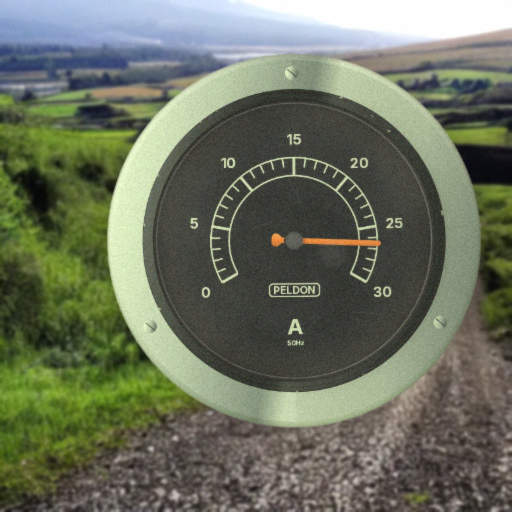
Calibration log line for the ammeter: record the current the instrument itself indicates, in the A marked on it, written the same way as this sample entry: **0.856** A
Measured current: **26.5** A
